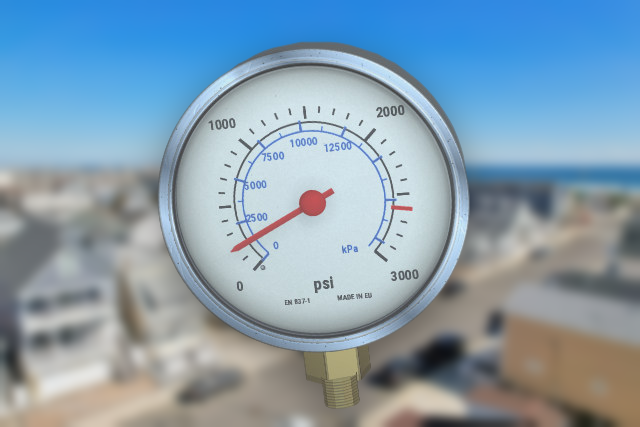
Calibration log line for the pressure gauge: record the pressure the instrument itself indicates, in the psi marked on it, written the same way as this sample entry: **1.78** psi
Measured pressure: **200** psi
